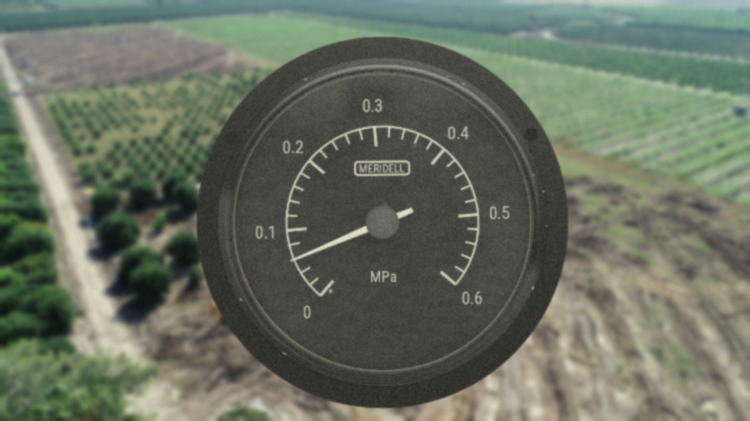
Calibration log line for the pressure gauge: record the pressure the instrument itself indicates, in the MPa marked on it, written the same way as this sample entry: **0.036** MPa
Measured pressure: **0.06** MPa
